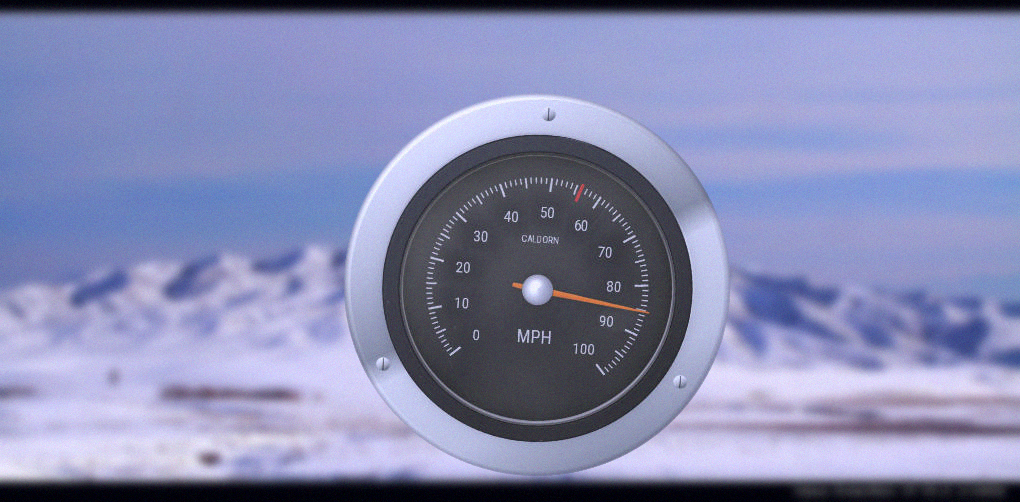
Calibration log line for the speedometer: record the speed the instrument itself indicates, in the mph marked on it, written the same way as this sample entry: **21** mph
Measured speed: **85** mph
